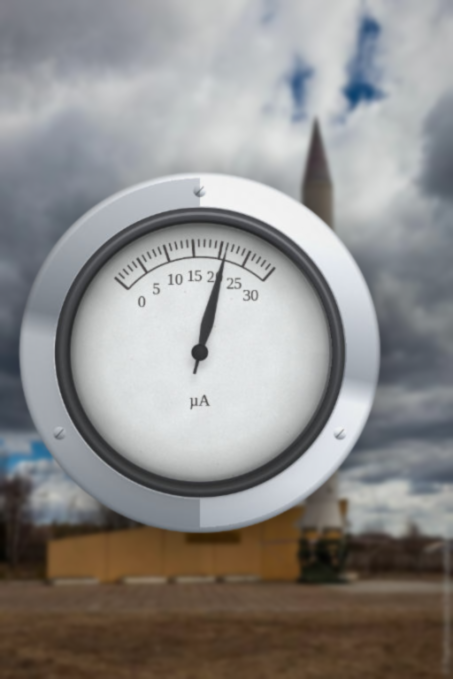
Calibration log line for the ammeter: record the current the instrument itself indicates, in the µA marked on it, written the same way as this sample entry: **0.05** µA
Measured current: **21** µA
